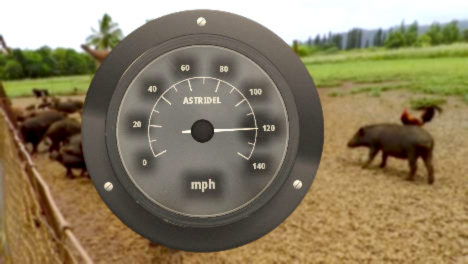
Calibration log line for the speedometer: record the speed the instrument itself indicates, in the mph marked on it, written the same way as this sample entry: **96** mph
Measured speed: **120** mph
